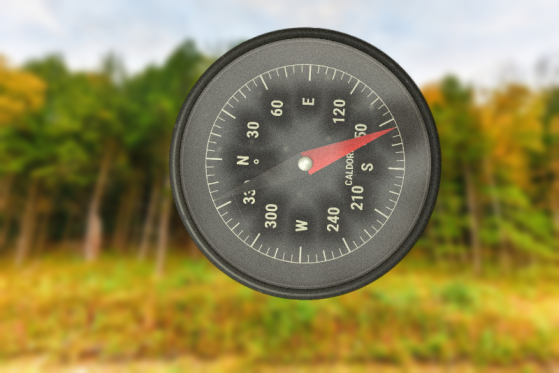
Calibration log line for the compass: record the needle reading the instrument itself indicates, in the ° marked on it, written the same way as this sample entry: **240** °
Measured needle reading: **155** °
